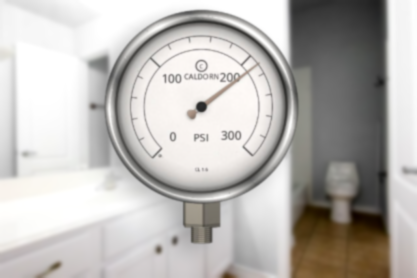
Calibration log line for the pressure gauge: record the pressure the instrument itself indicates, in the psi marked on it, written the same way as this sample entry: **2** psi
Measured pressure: **210** psi
